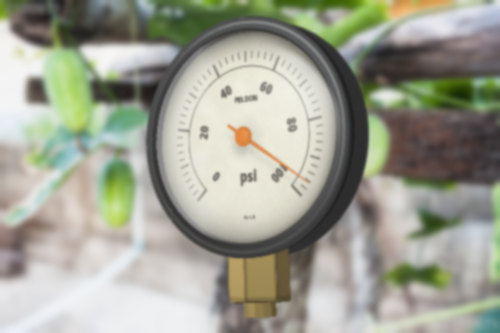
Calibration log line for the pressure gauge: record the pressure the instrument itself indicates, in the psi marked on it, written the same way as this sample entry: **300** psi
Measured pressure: **96** psi
